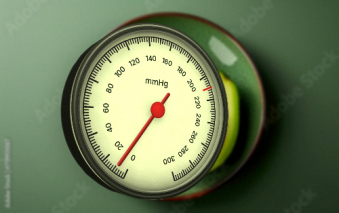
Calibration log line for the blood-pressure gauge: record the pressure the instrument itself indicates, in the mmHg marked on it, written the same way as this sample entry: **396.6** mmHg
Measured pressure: **10** mmHg
